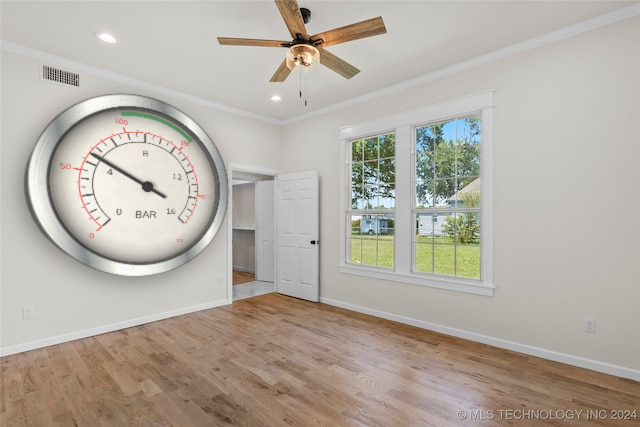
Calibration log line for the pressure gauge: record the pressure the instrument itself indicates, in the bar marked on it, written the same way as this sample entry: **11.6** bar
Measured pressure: **4.5** bar
